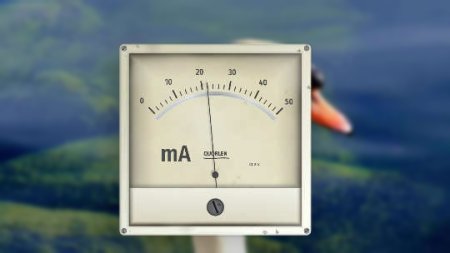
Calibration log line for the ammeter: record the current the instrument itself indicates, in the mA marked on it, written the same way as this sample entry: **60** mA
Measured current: **22** mA
